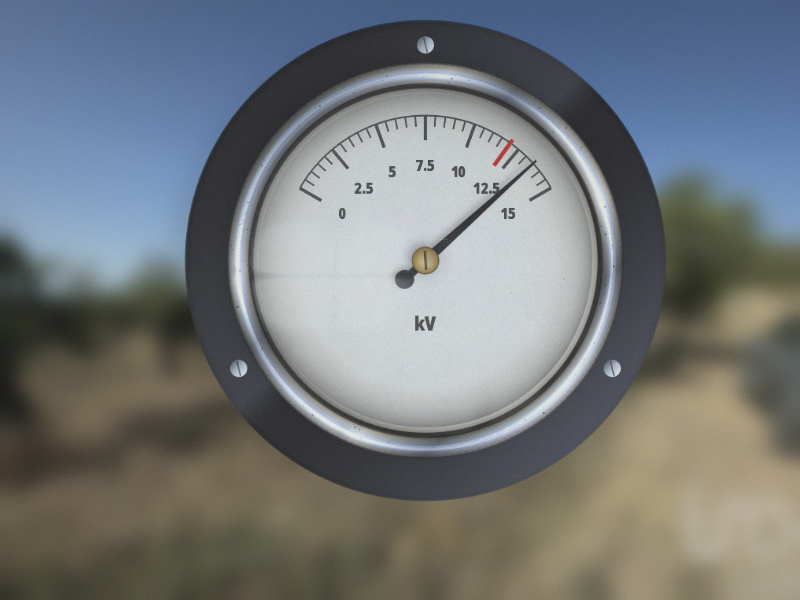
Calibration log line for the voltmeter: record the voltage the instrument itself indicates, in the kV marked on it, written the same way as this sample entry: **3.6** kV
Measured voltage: **13.5** kV
